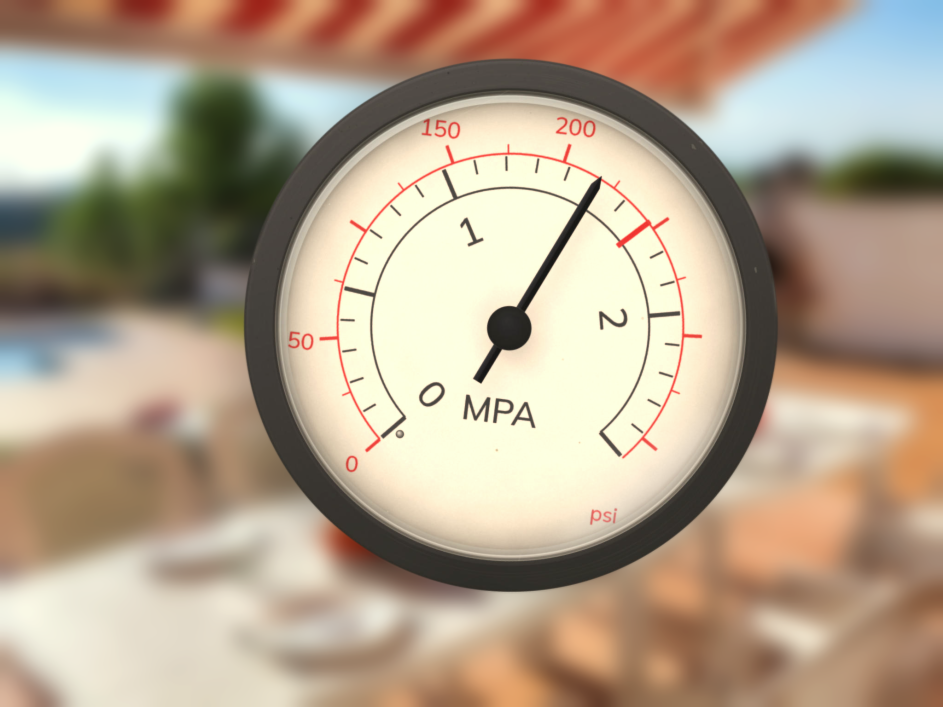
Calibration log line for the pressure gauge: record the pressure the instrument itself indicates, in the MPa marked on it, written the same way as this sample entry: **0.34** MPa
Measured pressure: **1.5** MPa
